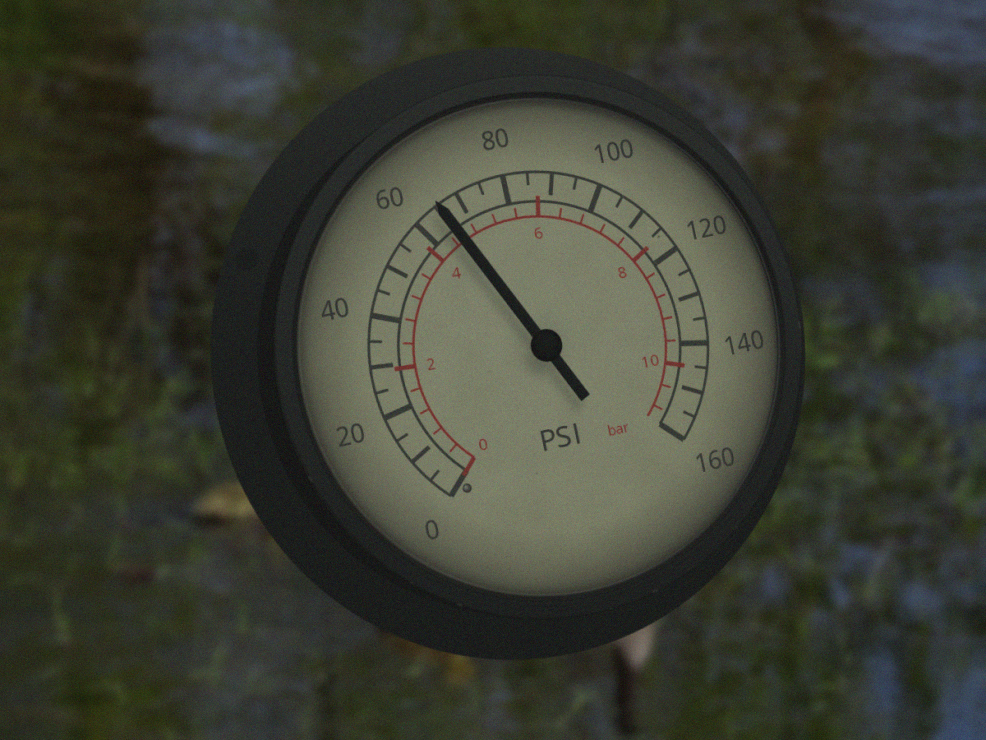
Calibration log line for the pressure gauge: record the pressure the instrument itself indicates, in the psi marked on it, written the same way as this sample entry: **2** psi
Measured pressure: **65** psi
